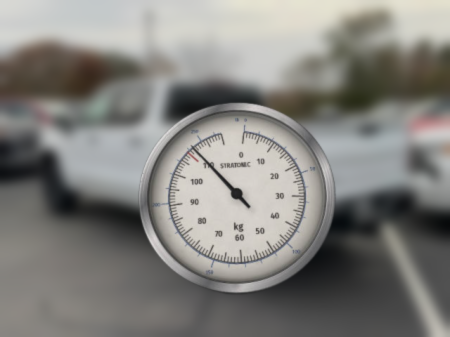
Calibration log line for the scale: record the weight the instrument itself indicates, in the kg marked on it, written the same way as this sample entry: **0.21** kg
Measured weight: **110** kg
